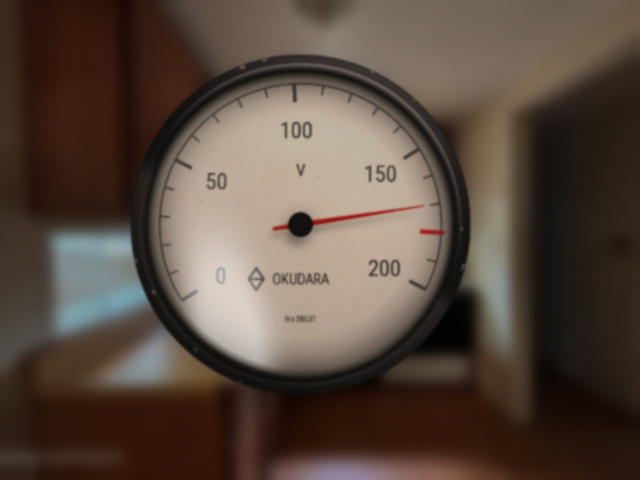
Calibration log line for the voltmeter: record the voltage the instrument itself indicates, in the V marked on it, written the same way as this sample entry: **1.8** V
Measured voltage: **170** V
